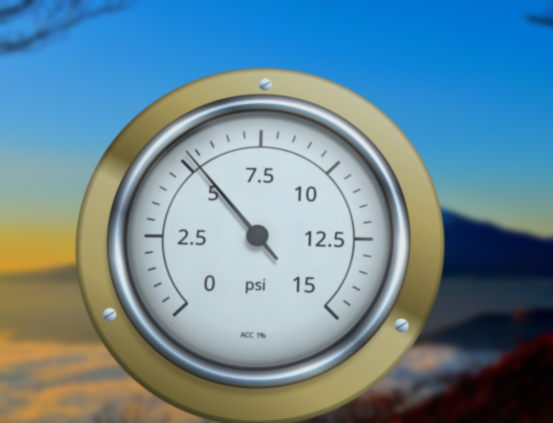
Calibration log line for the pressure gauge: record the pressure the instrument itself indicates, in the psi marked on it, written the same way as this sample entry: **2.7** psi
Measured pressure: **5.25** psi
